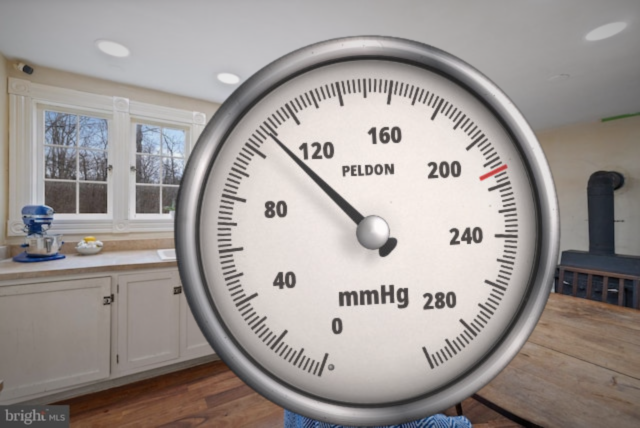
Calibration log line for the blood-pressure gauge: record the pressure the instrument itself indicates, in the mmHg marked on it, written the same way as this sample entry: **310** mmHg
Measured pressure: **108** mmHg
